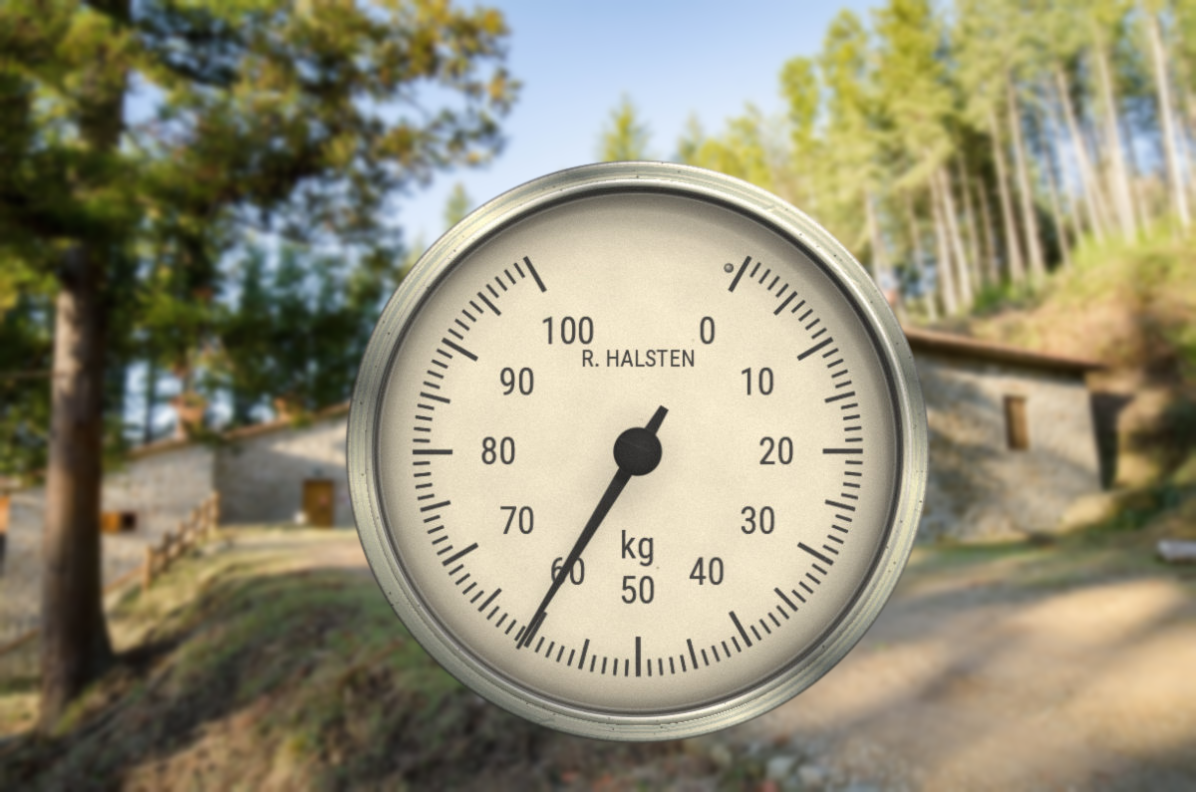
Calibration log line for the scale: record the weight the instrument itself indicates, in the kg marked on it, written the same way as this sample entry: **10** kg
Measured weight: **60.5** kg
